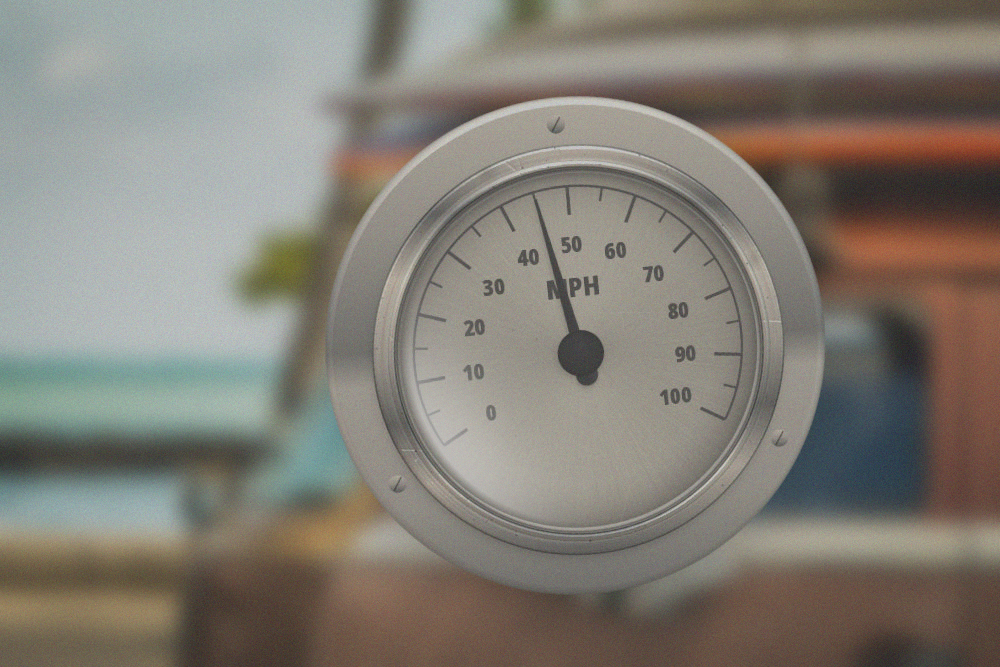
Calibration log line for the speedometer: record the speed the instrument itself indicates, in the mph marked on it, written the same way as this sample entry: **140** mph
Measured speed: **45** mph
